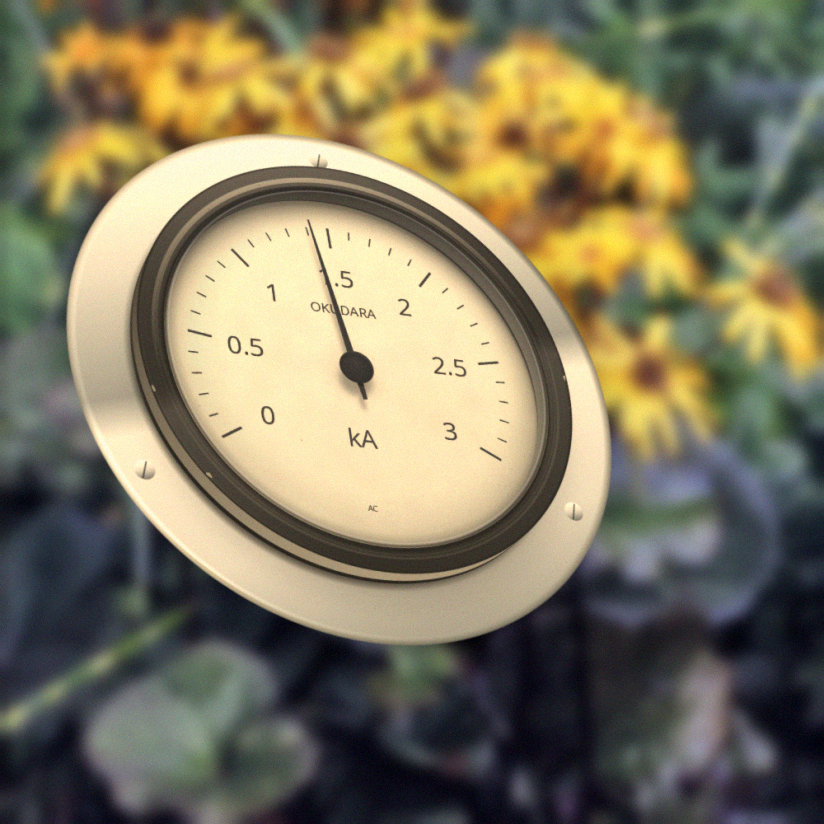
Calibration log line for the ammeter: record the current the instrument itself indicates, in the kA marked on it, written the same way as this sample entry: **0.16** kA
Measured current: **1.4** kA
